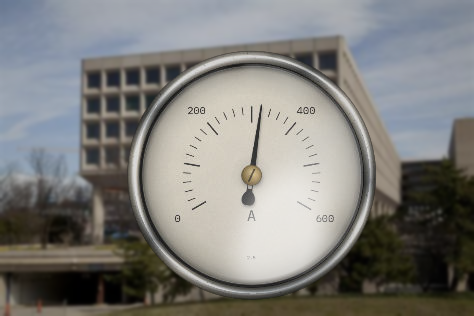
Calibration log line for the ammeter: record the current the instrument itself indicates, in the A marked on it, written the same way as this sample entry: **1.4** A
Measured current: **320** A
